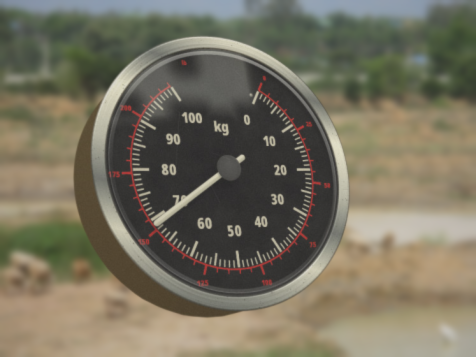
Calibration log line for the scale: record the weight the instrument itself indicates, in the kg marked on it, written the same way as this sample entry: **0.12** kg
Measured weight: **69** kg
